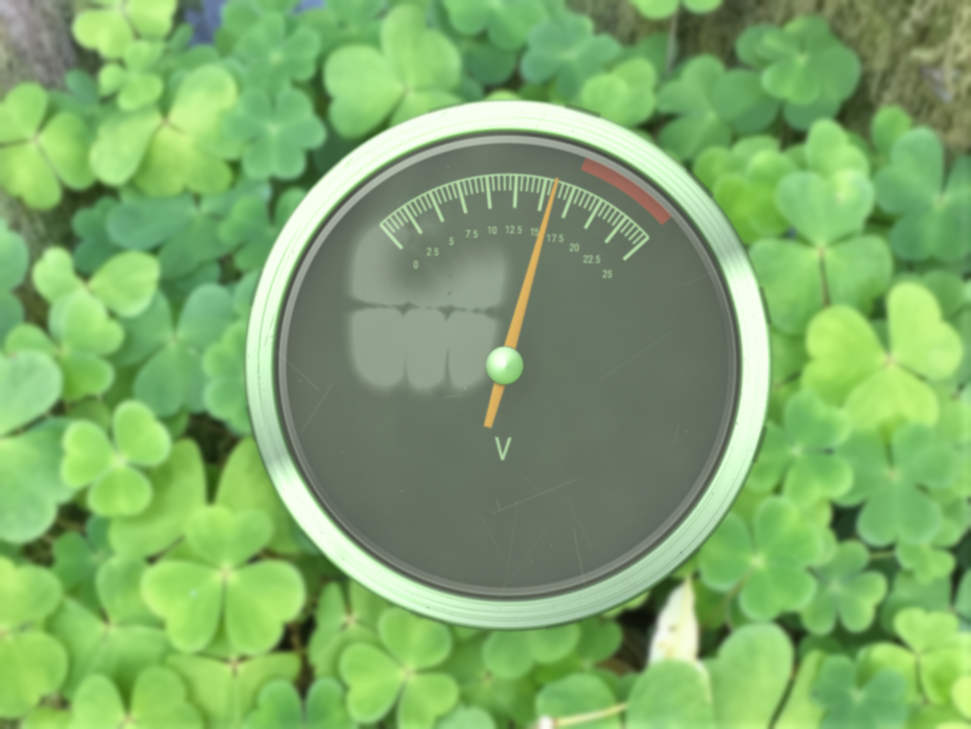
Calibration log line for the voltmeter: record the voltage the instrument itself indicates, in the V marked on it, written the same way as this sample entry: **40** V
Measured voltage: **16** V
